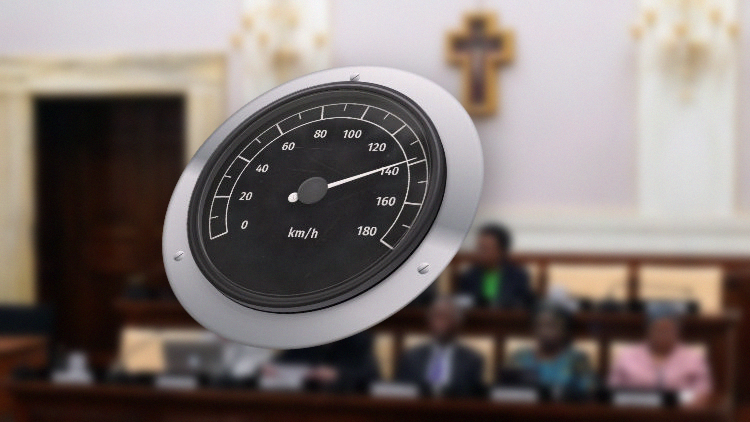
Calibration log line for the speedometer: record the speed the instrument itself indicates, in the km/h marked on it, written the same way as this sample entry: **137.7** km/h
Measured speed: **140** km/h
